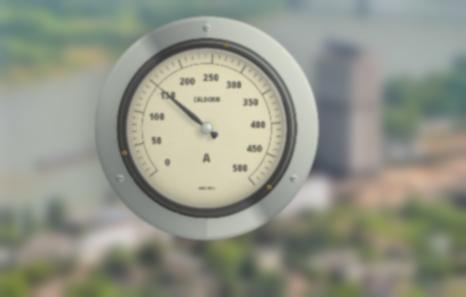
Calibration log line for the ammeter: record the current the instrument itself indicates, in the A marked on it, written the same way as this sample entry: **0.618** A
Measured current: **150** A
